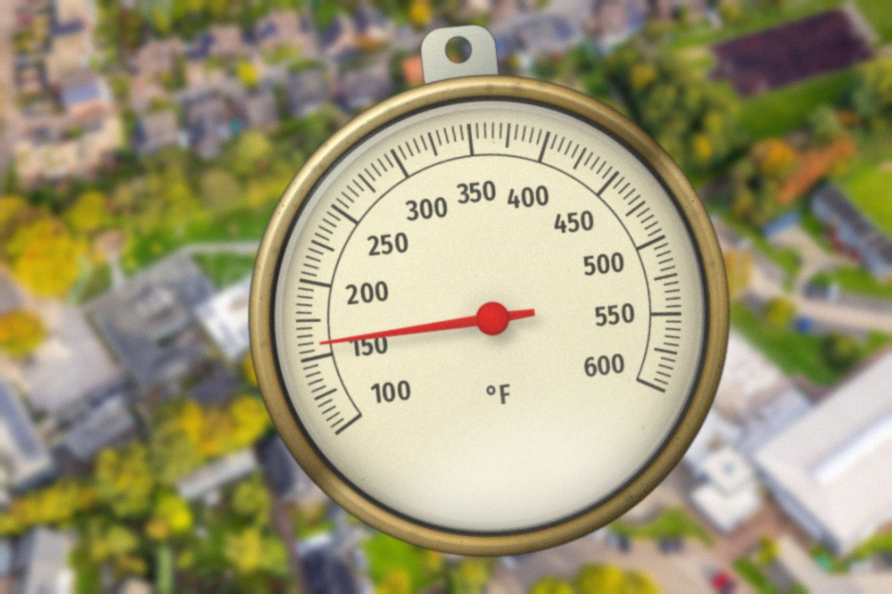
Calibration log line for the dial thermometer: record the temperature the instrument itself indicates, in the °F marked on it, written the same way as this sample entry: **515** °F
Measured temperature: **160** °F
